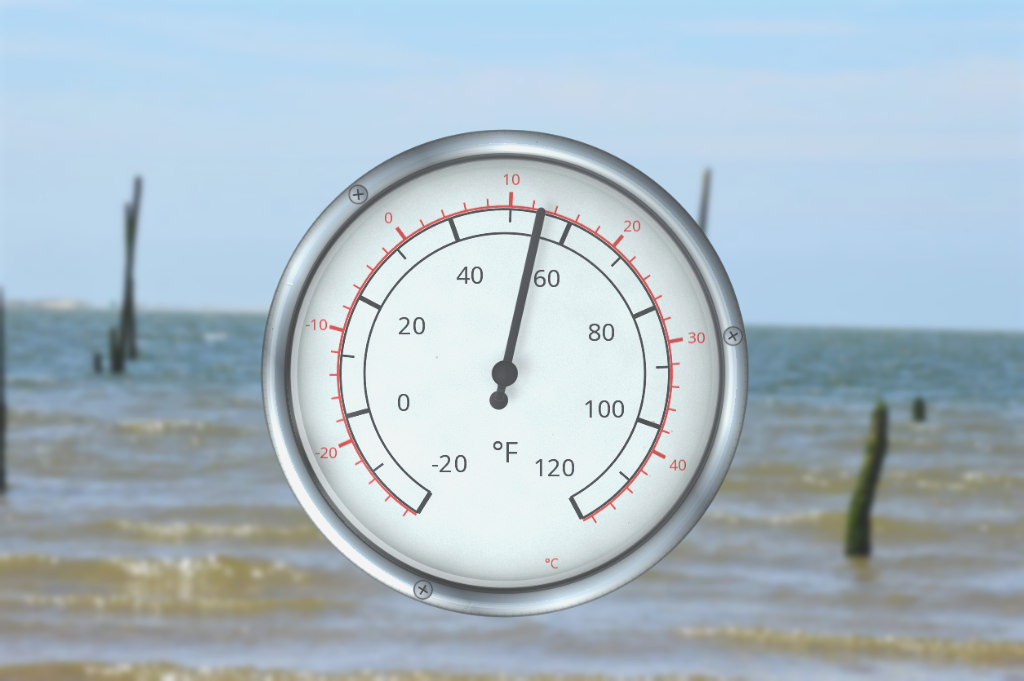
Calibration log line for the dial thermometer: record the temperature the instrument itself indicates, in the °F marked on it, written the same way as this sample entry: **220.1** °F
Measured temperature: **55** °F
